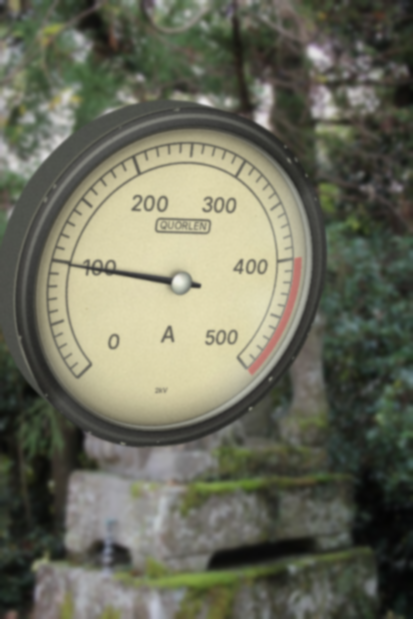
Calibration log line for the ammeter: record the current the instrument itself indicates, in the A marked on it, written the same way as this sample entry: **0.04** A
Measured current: **100** A
